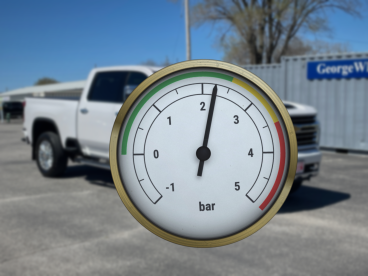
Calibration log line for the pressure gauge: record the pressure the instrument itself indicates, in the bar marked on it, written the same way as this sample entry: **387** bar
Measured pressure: **2.25** bar
